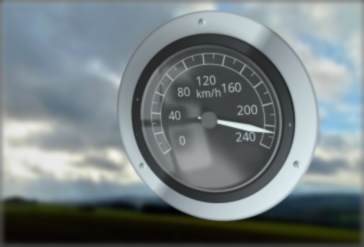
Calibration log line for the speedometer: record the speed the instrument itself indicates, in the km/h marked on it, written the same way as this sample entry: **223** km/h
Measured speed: **225** km/h
